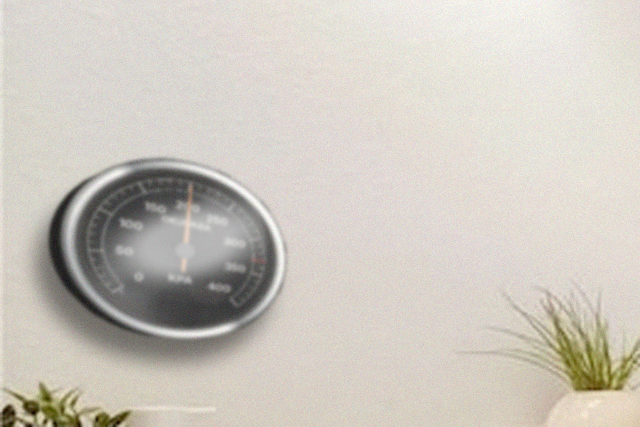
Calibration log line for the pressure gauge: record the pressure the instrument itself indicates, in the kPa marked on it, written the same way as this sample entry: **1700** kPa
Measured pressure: **200** kPa
